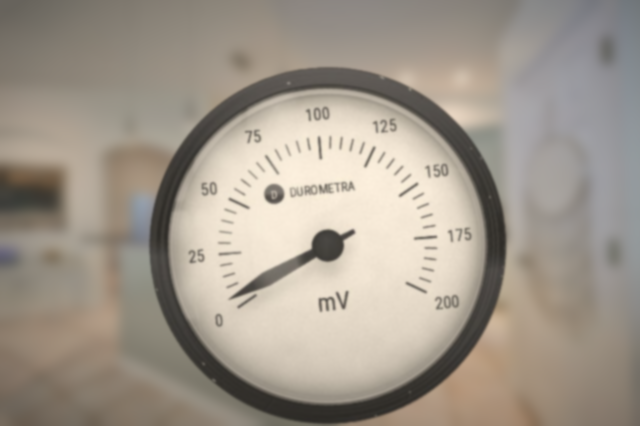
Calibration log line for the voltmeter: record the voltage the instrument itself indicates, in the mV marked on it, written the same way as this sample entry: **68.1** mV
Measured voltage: **5** mV
